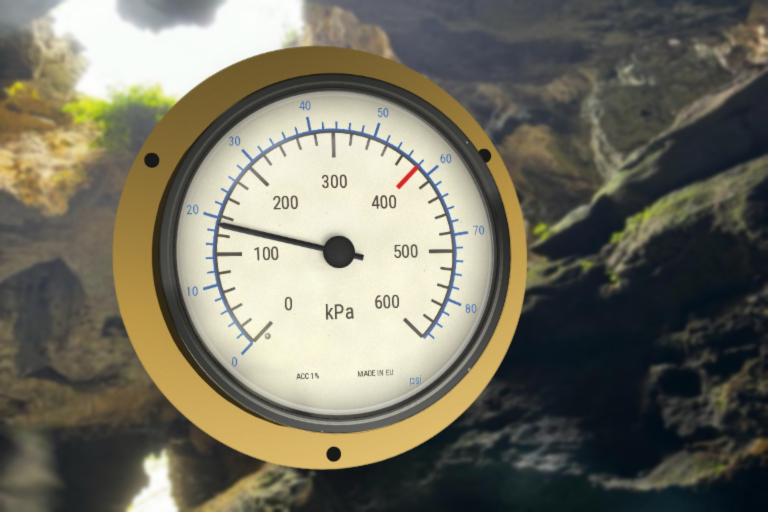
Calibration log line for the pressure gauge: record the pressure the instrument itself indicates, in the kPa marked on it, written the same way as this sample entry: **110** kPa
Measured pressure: **130** kPa
